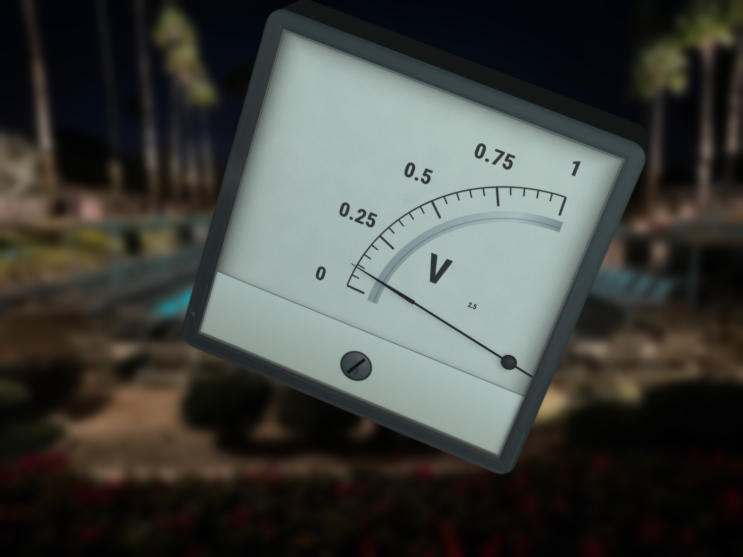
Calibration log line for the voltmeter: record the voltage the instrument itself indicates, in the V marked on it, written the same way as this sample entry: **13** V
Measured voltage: **0.1** V
